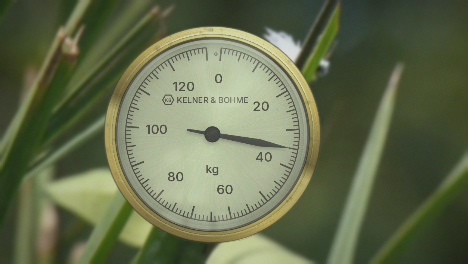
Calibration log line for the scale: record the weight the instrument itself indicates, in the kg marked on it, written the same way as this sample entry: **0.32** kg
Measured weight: **35** kg
